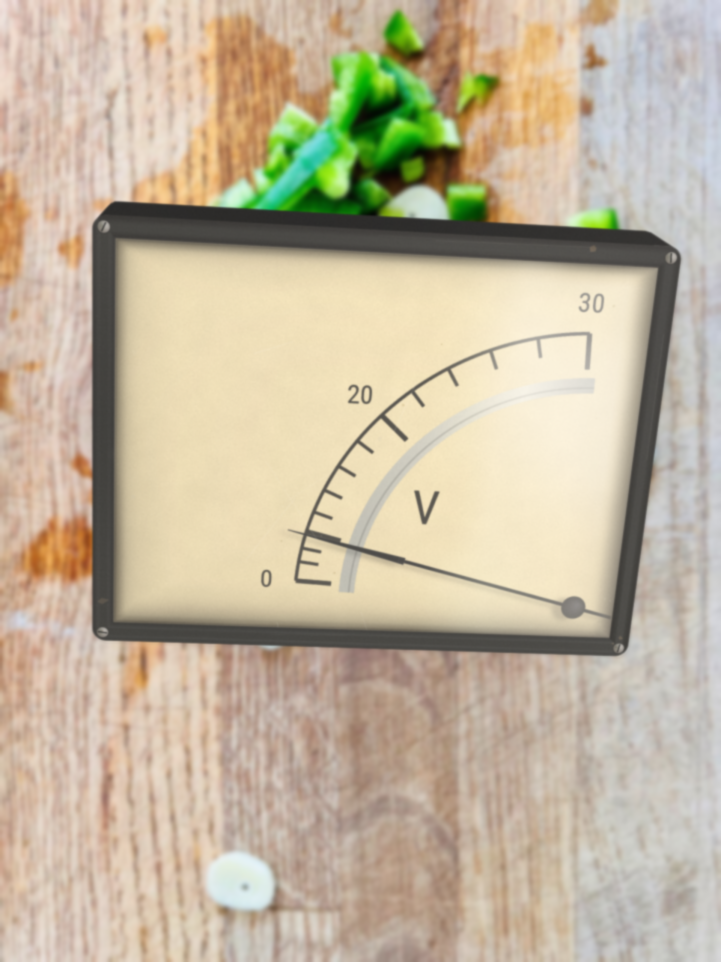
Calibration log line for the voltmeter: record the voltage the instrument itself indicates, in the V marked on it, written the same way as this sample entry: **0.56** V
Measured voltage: **10** V
